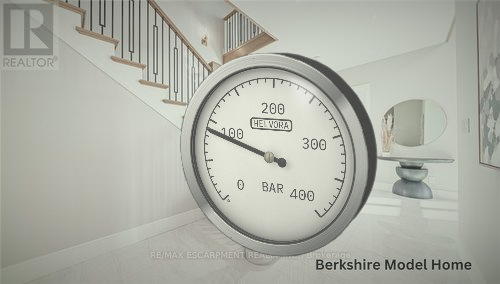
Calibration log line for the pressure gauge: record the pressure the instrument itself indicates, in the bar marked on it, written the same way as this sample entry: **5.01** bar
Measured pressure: **90** bar
